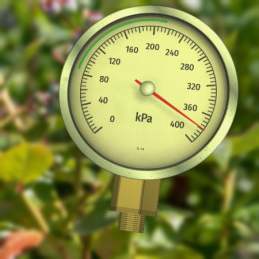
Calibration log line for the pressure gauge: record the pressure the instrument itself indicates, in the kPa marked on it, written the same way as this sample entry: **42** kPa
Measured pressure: **380** kPa
